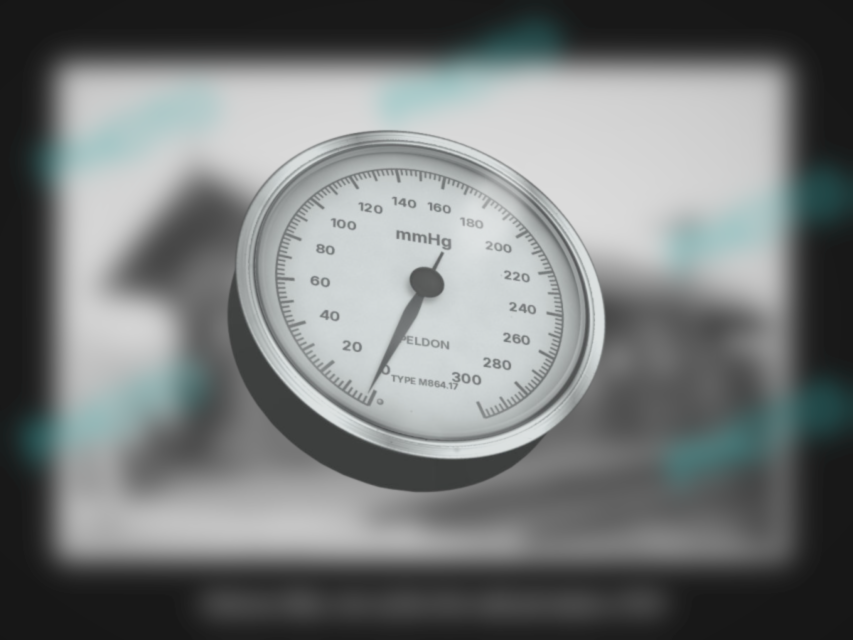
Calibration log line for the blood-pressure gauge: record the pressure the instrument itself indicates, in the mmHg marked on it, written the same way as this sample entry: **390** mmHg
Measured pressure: **2** mmHg
